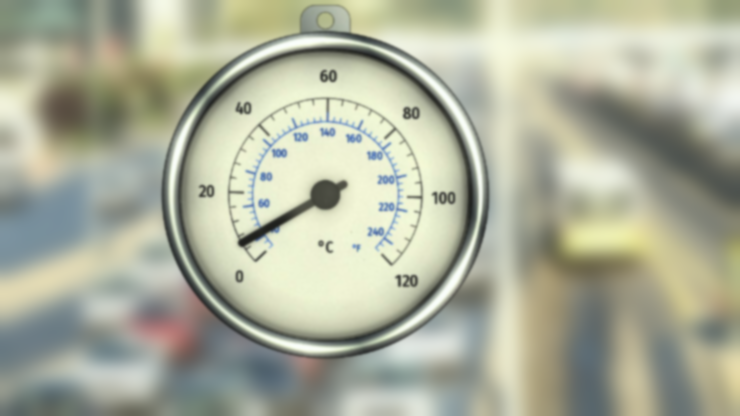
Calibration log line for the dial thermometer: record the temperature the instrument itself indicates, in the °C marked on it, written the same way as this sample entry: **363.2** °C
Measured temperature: **6** °C
